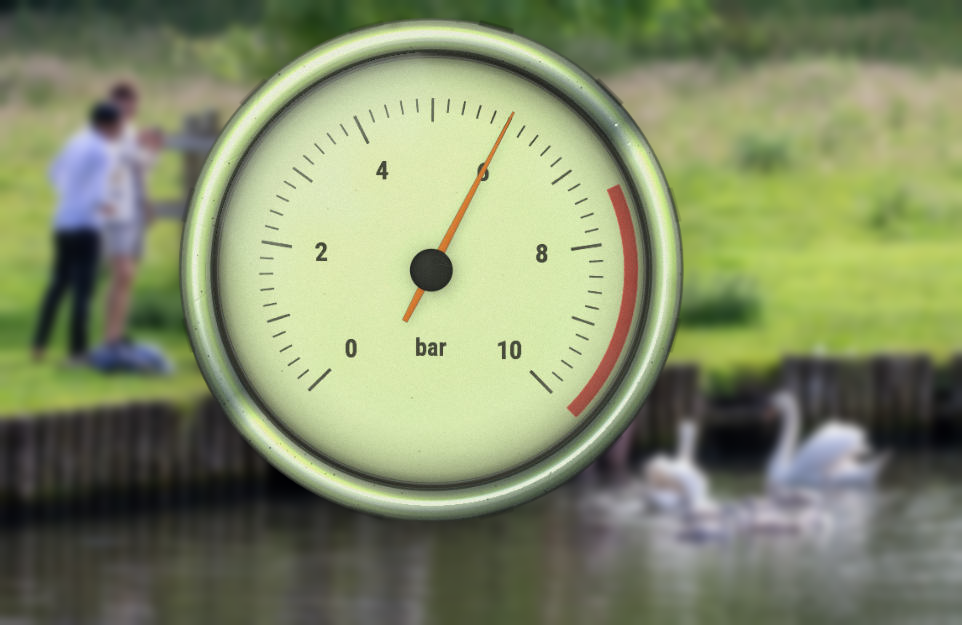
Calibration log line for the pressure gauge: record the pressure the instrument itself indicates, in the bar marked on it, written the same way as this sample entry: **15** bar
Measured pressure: **6** bar
